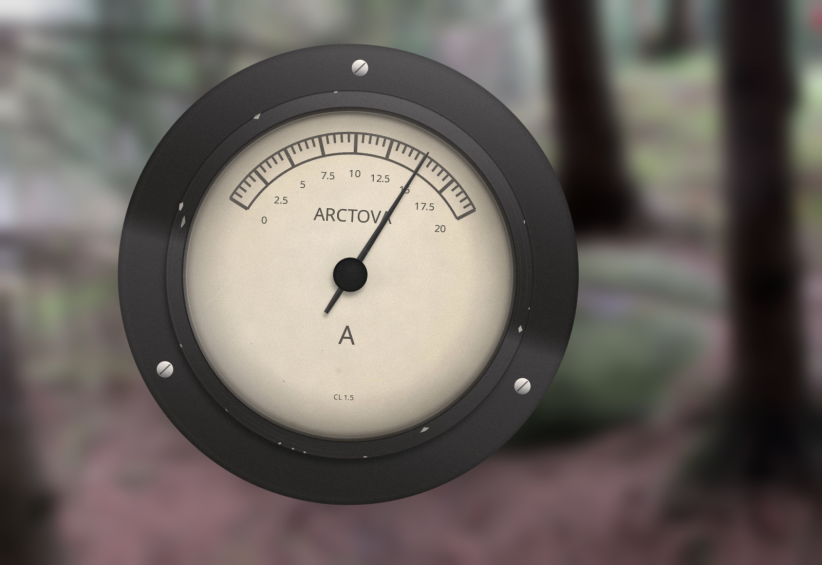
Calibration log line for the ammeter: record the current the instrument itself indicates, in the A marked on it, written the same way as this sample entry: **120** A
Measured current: **15** A
